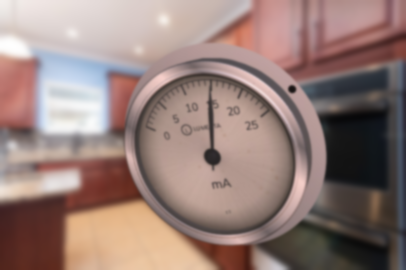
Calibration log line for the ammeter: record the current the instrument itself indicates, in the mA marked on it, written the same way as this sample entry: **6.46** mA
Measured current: **15** mA
